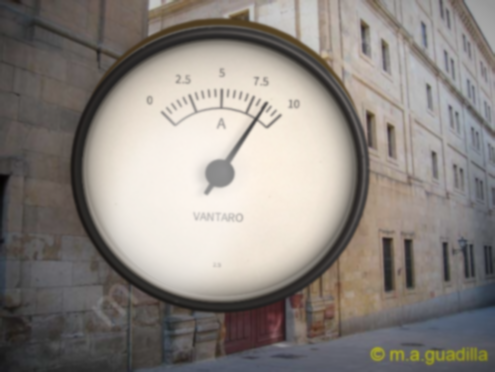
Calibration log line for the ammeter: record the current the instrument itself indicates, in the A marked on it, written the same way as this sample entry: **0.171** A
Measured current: **8.5** A
